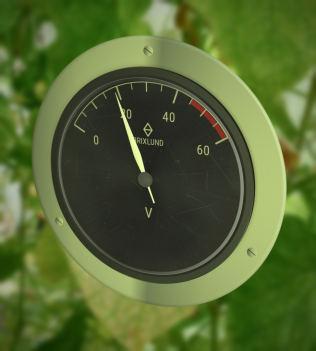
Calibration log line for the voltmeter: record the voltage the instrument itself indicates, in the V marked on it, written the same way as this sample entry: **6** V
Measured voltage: **20** V
